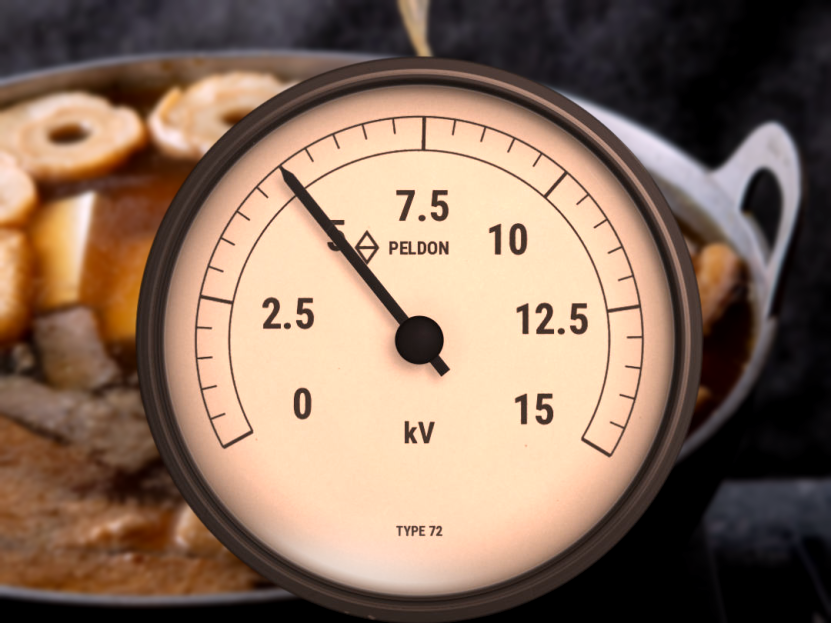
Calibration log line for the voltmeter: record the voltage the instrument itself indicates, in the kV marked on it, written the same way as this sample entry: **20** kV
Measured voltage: **5** kV
